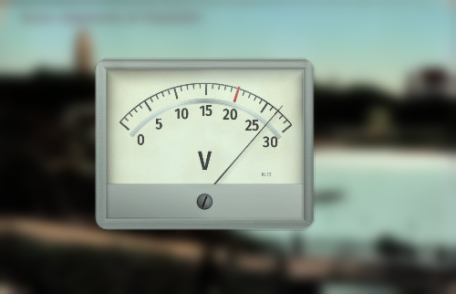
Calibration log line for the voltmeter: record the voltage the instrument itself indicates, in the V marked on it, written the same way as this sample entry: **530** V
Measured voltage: **27** V
